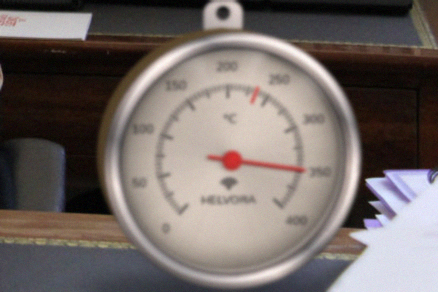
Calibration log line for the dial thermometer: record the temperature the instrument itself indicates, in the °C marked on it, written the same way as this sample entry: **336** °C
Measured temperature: **350** °C
